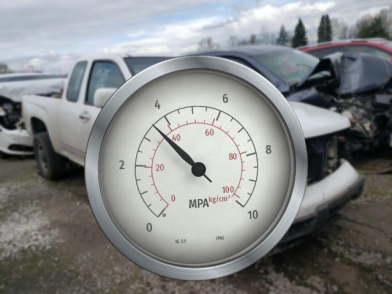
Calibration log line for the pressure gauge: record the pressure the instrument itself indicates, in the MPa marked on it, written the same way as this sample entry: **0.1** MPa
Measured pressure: **3.5** MPa
